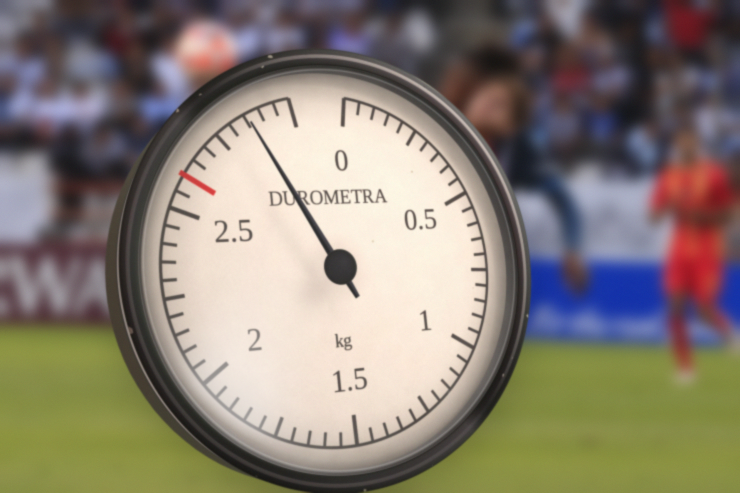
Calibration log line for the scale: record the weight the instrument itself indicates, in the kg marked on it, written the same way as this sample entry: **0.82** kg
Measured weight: **2.85** kg
